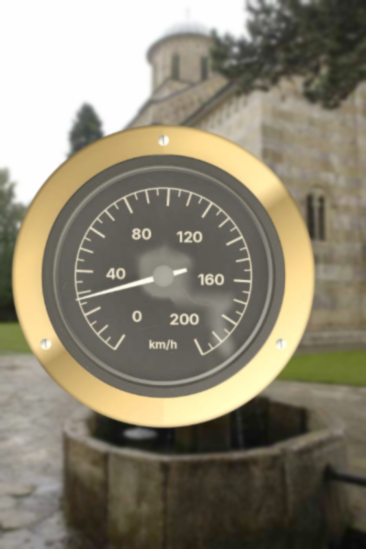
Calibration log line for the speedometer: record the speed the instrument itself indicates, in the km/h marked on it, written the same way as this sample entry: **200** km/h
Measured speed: **27.5** km/h
